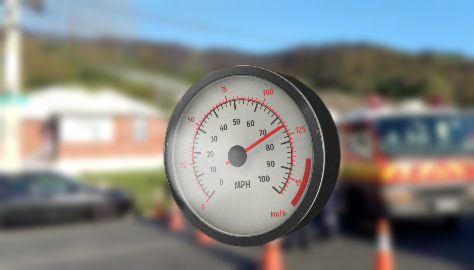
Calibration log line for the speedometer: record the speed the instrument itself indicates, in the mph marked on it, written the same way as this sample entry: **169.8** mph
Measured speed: **74** mph
